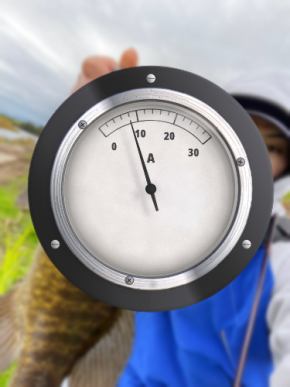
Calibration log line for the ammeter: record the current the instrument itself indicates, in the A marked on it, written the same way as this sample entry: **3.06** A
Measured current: **8** A
